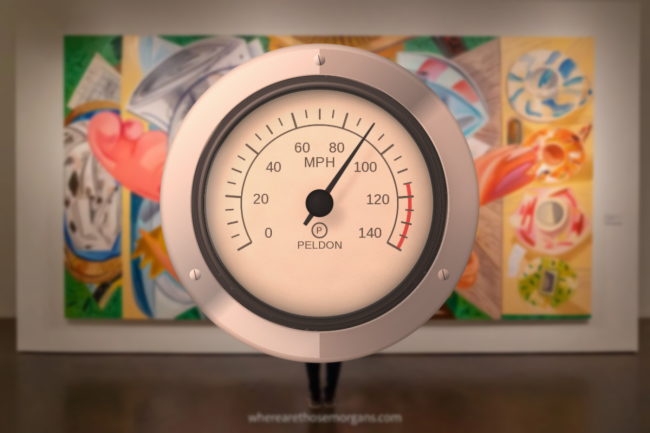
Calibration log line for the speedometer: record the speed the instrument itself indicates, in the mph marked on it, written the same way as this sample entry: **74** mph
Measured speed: **90** mph
